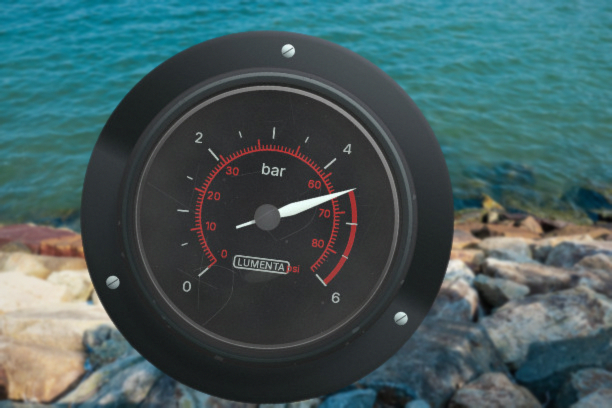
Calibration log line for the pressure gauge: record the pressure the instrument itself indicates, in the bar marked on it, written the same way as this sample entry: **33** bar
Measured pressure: **4.5** bar
